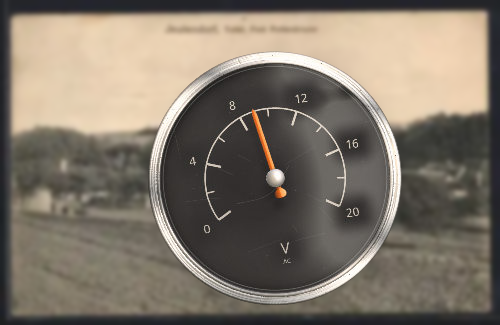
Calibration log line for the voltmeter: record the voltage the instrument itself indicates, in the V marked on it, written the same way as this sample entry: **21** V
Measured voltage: **9** V
